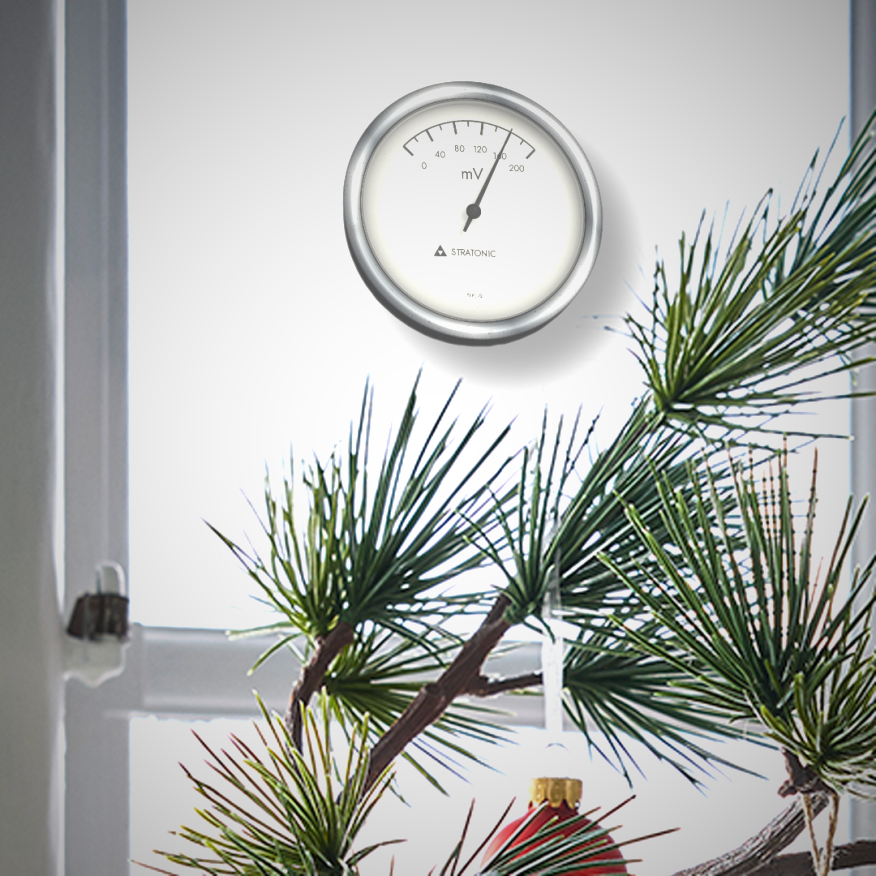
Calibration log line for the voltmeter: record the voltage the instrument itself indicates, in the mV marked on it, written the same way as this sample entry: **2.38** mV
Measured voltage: **160** mV
